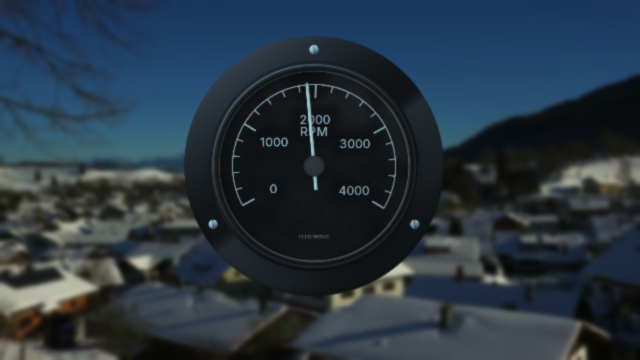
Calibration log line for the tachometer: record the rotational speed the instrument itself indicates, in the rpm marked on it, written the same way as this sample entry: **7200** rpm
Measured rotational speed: **1900** rpm
